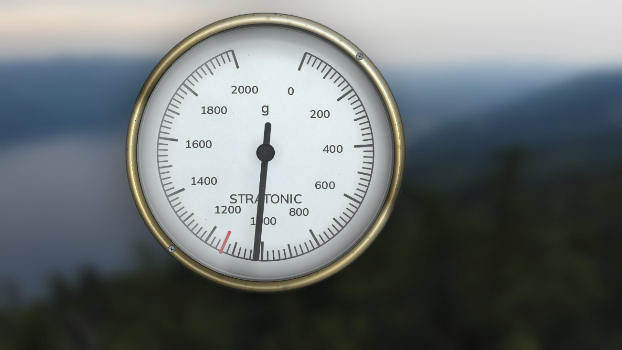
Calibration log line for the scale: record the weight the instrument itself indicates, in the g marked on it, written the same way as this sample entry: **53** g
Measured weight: **1020** g
